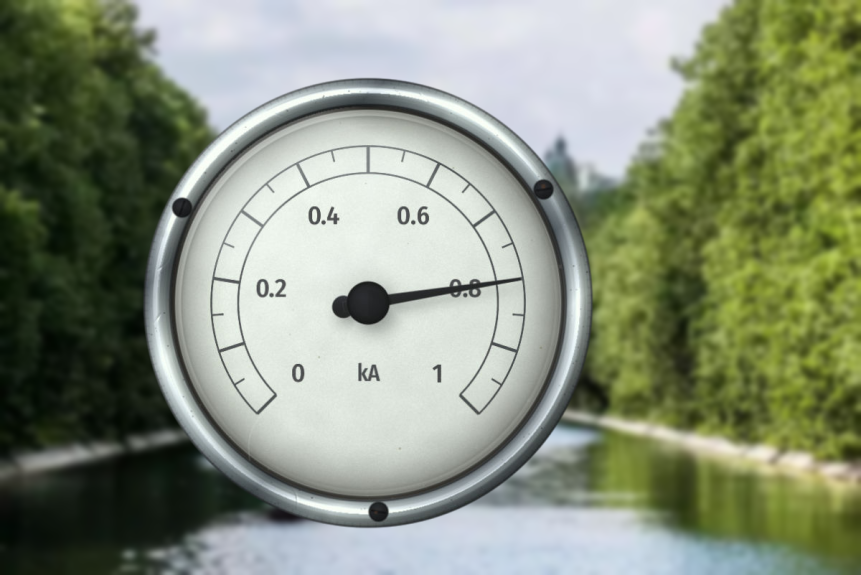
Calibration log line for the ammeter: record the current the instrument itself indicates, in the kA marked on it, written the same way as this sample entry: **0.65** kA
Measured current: **0.8** kA
